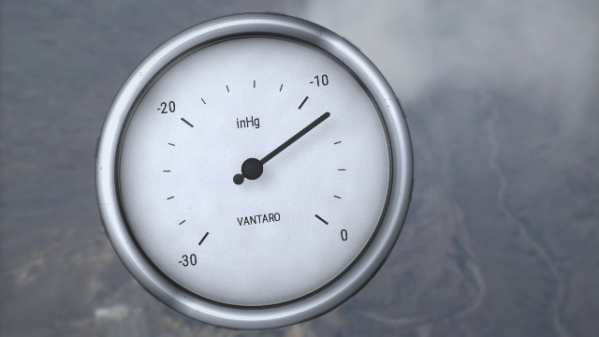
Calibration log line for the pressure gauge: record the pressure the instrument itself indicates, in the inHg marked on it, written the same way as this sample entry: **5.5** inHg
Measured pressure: **-8** inHg
